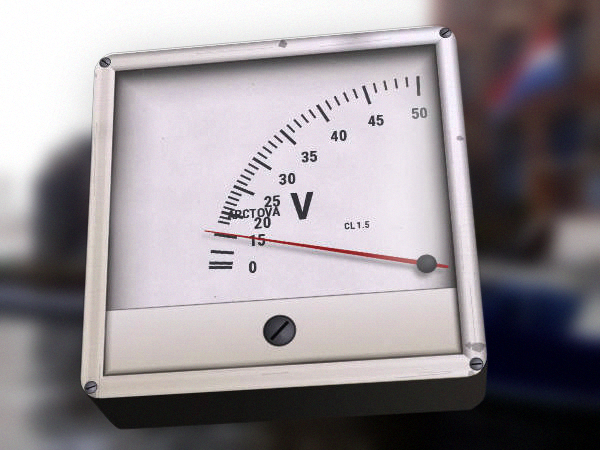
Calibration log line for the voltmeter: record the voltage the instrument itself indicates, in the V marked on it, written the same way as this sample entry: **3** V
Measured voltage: **15** V
